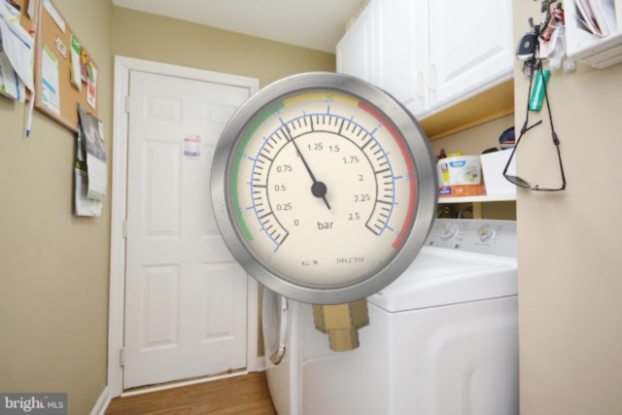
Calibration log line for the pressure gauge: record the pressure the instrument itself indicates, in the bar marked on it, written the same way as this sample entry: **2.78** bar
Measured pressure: **1.05** bar
